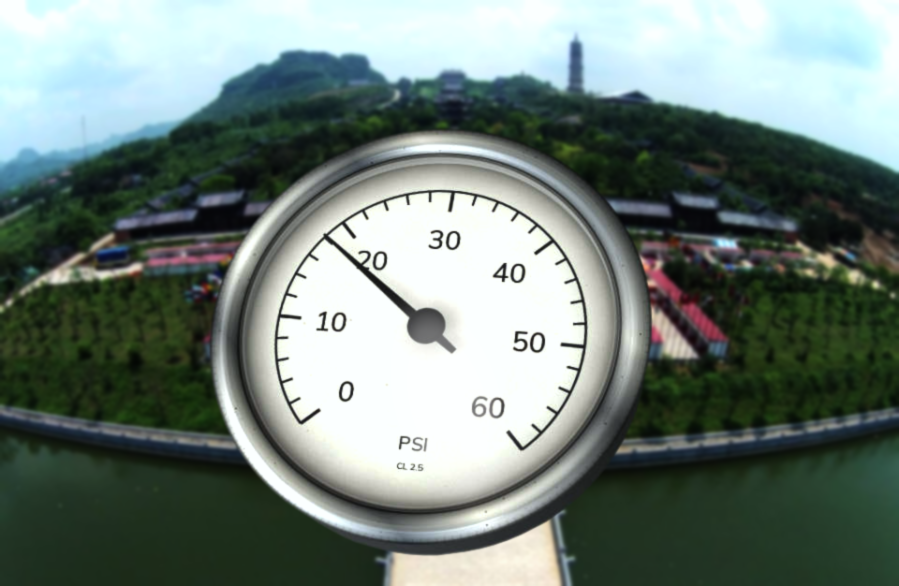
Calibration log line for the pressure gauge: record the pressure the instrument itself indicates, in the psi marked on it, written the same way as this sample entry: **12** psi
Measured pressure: **18** psi
